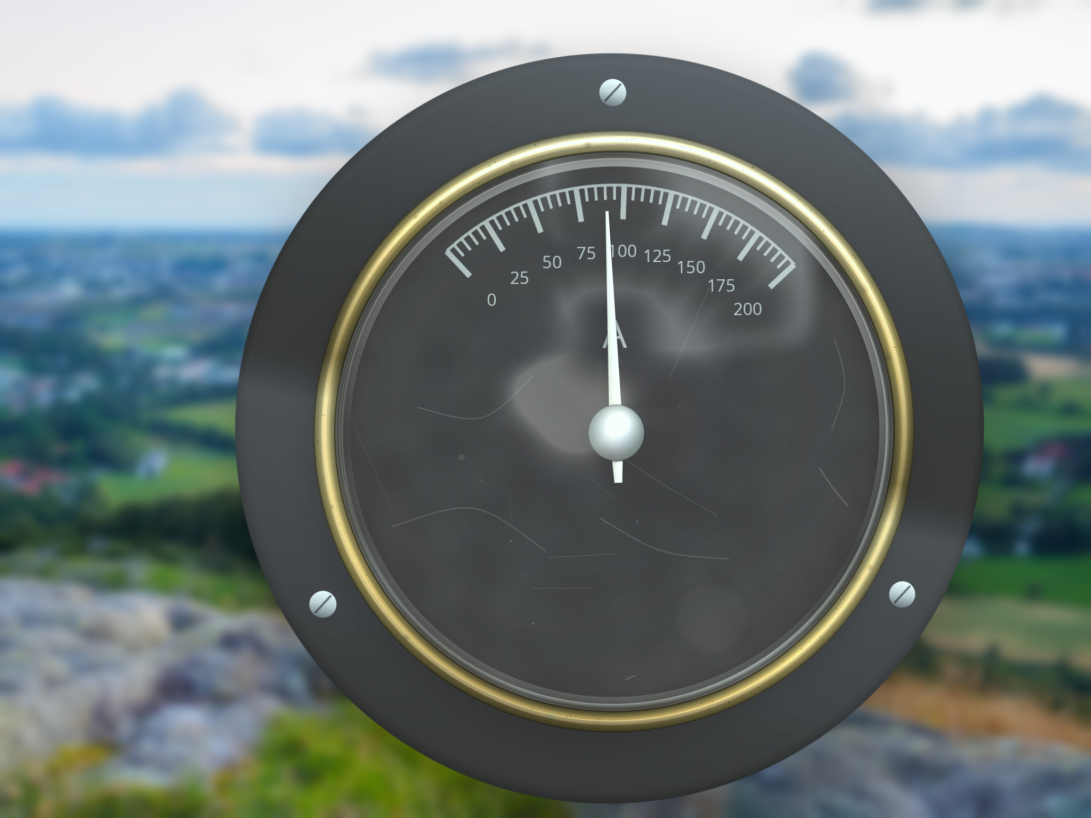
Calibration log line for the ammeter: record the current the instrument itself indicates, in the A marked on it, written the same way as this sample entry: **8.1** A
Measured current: **90** A
